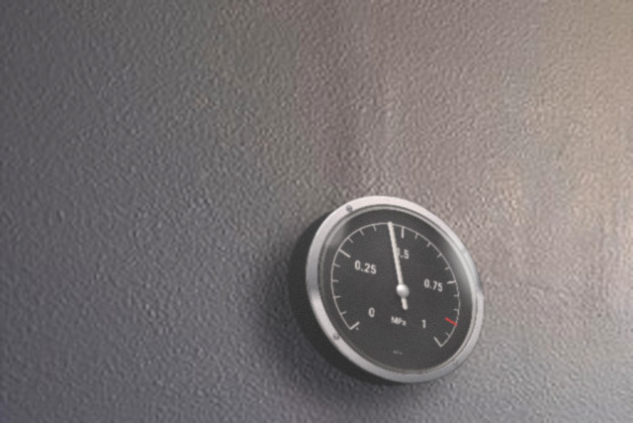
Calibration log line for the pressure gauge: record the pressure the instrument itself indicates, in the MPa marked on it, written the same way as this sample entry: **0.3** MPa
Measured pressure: **0.45** MPa
